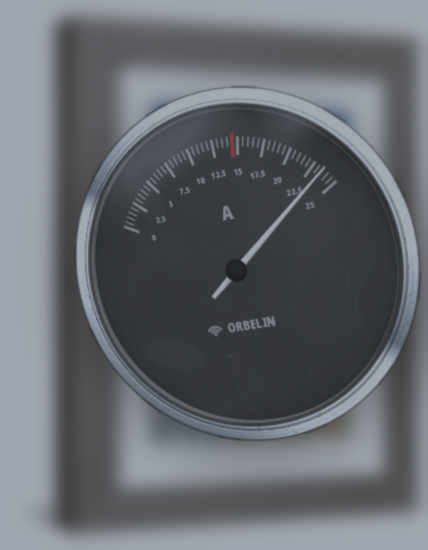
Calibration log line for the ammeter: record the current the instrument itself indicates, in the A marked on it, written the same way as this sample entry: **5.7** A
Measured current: **23.5** A
